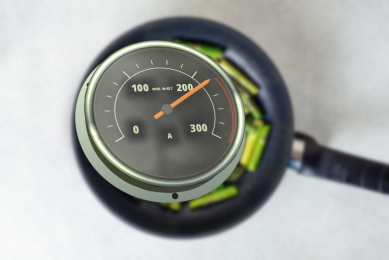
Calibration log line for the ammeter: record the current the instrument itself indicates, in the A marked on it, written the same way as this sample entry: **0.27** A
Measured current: **220** A
